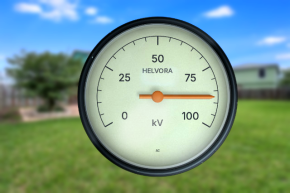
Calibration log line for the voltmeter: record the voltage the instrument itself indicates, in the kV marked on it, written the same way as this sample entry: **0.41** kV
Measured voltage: **87.5** kV
